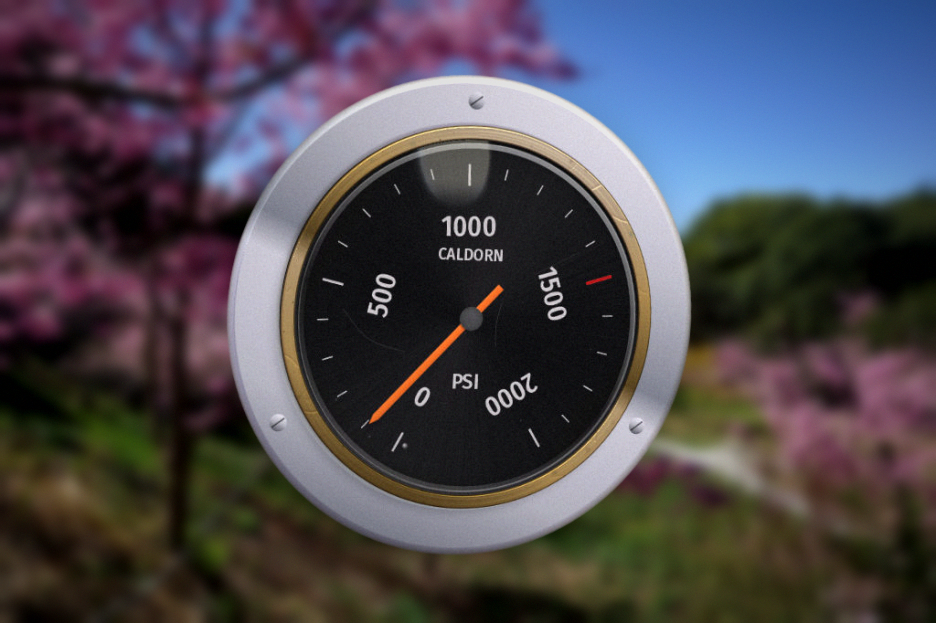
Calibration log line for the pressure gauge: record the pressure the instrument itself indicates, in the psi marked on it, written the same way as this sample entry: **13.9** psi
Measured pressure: **100** psi
